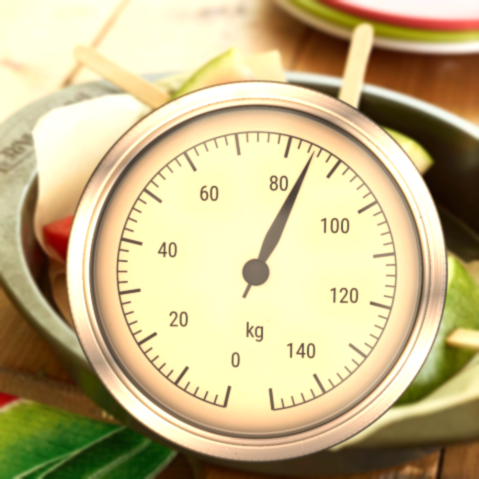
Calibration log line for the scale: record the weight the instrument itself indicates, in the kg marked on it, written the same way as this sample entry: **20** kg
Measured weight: **85** kg
